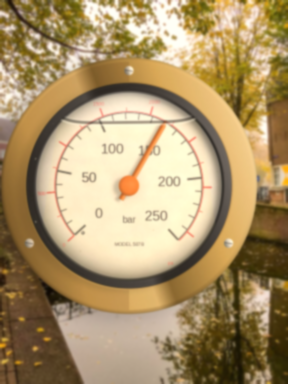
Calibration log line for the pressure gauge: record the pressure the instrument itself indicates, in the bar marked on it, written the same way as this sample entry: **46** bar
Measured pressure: **150** bar
